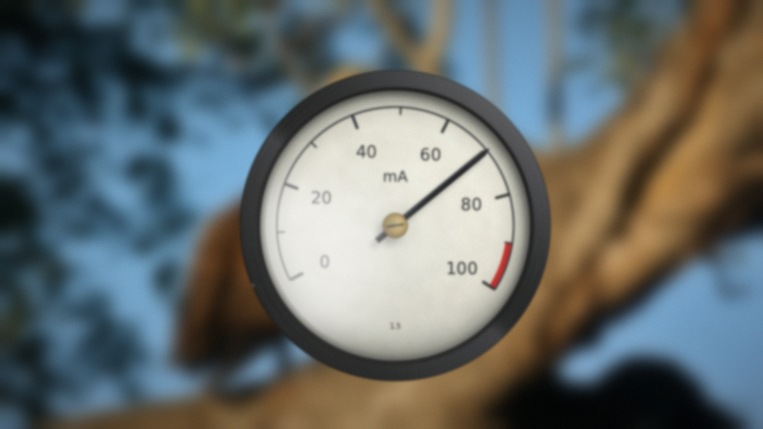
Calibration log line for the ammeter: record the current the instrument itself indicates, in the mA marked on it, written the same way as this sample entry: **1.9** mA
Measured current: **70** mA
